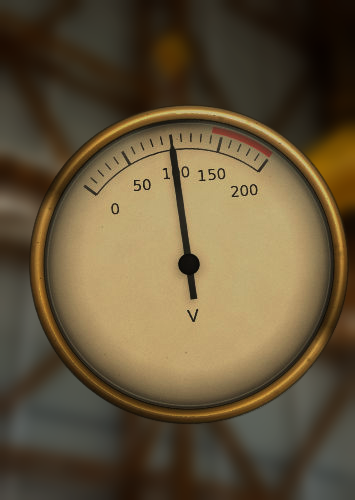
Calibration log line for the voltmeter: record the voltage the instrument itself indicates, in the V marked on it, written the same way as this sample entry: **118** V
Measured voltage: **100** V
